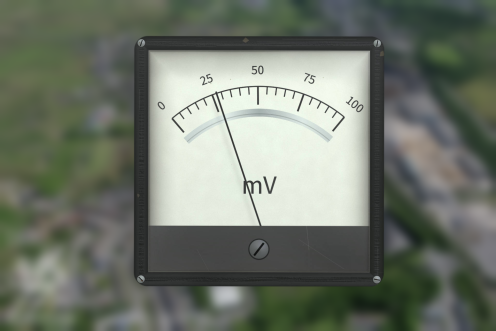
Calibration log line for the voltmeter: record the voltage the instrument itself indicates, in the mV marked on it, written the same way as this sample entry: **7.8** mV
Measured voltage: **27.5** mV
